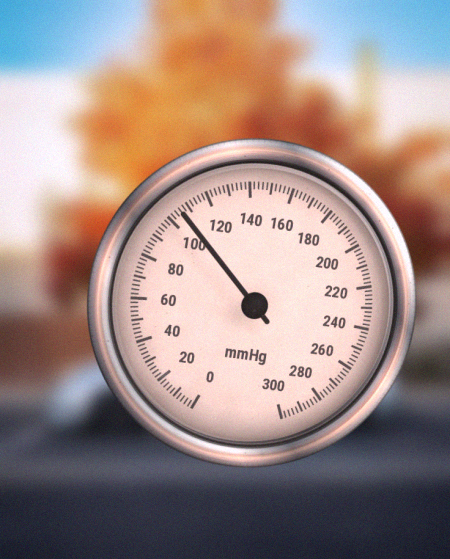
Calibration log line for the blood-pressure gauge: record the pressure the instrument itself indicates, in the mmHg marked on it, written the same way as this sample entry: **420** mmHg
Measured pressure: **106** mmHg
